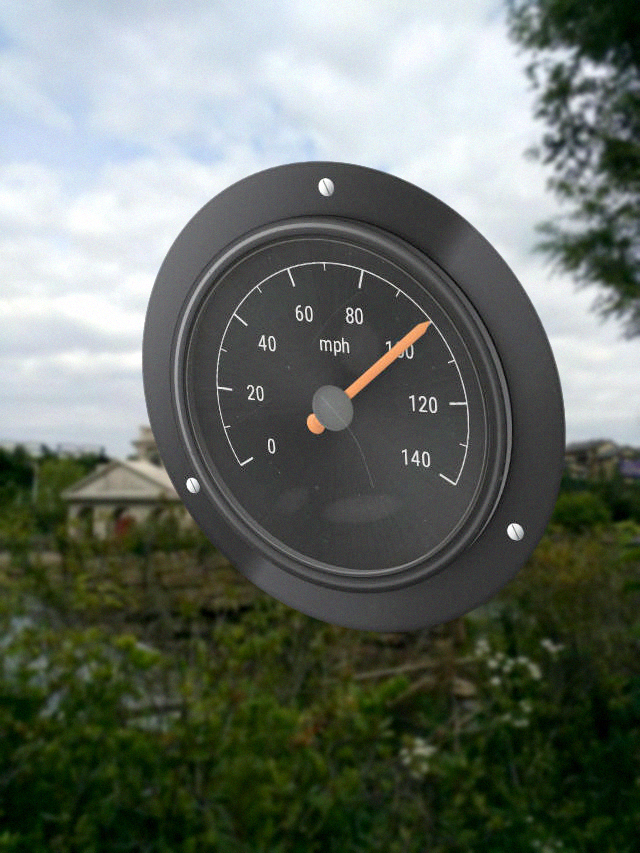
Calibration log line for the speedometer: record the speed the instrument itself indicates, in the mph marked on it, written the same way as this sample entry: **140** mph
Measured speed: **100** mph
